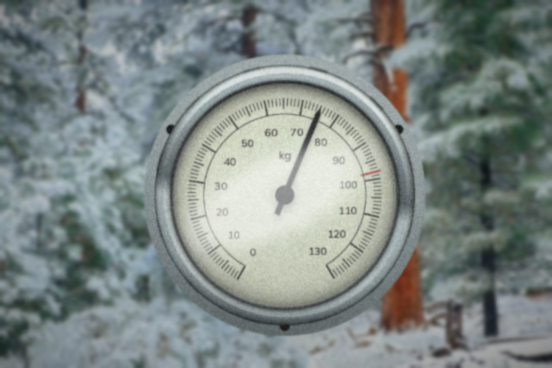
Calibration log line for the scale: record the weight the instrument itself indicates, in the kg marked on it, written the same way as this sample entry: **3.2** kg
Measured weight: **75** kg
